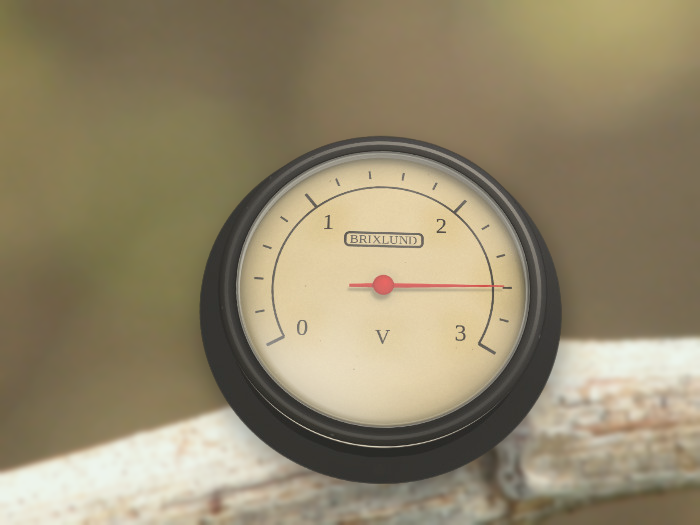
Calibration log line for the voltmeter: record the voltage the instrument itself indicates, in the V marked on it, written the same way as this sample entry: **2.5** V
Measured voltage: **2.6** V
